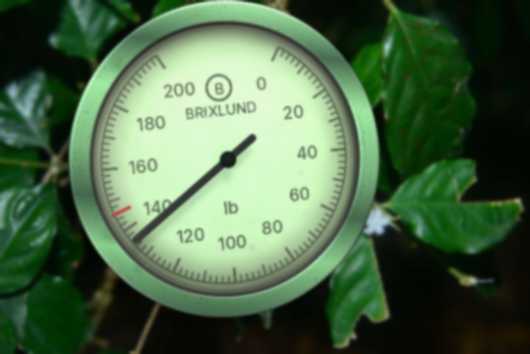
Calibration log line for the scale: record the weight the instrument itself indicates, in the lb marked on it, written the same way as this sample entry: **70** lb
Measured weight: **136** lb
